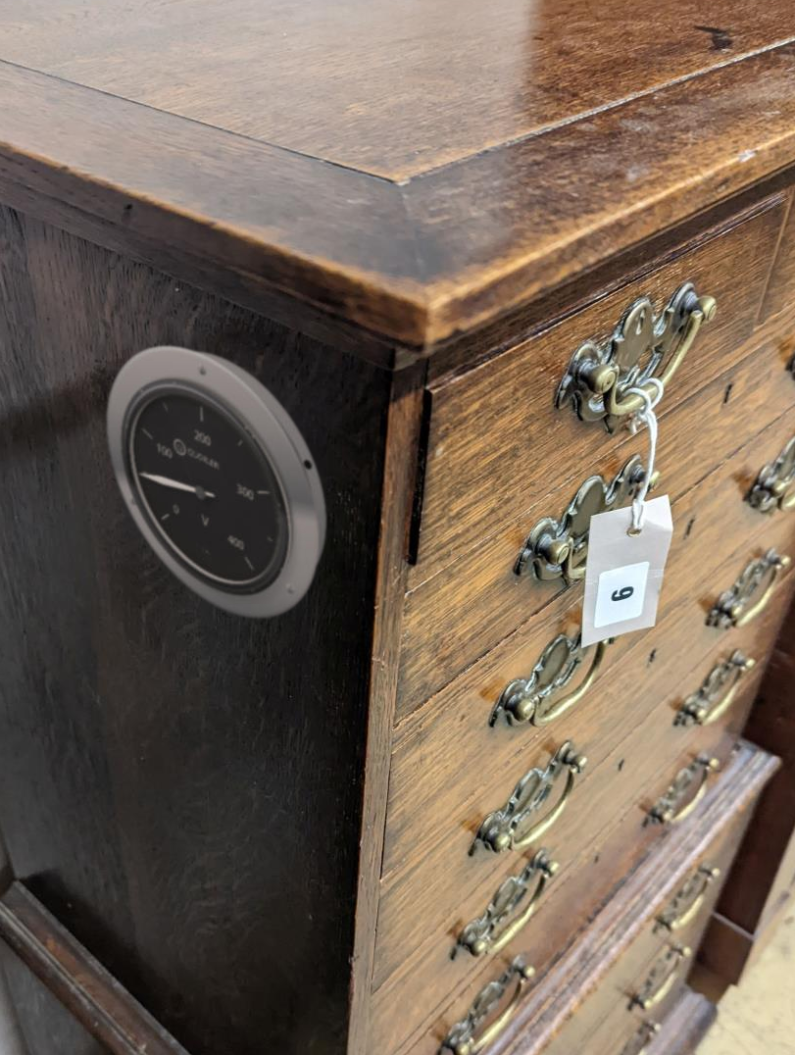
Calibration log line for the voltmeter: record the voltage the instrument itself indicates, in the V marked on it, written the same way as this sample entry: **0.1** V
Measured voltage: **50** V
